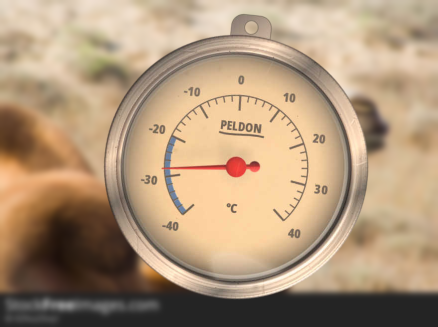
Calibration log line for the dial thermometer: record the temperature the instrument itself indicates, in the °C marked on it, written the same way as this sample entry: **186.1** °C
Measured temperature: **-28** °C
